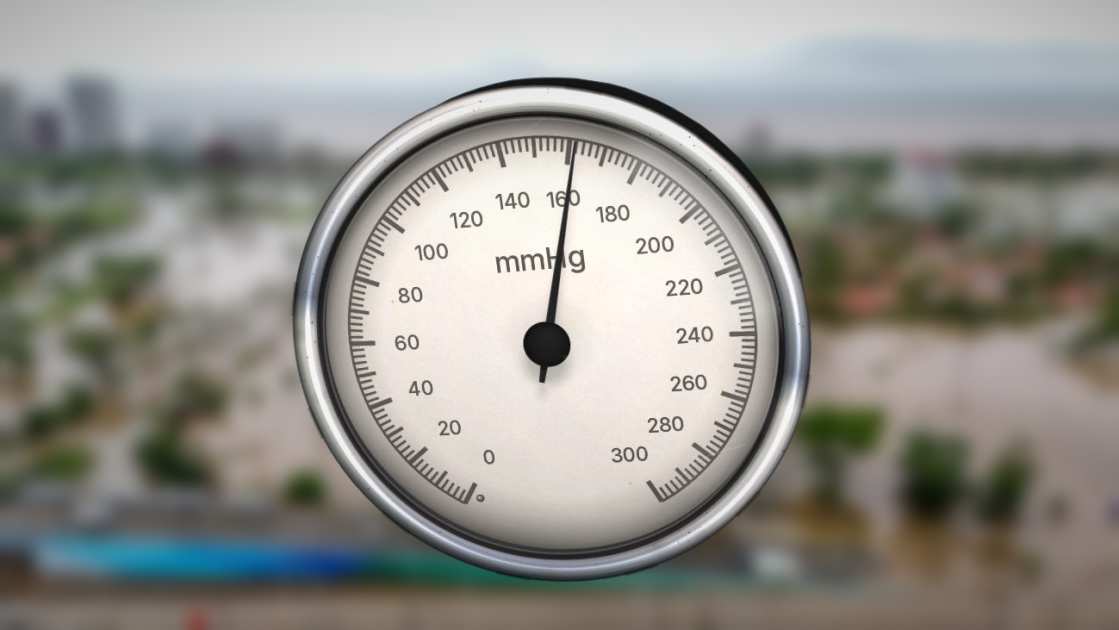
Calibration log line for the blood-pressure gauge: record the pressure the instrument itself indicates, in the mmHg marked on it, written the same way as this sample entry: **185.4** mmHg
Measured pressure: **162** mmHg
